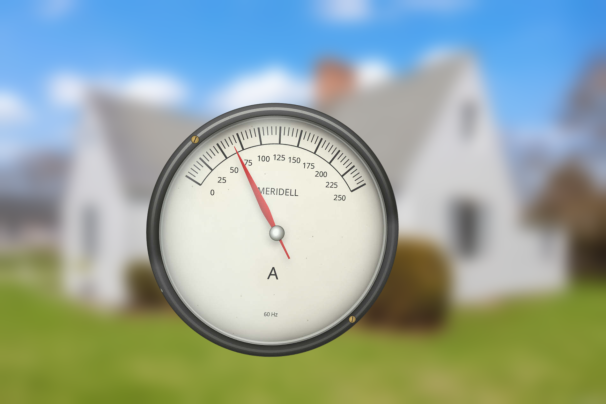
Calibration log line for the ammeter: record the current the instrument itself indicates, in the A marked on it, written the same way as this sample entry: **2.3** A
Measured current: **65** A
